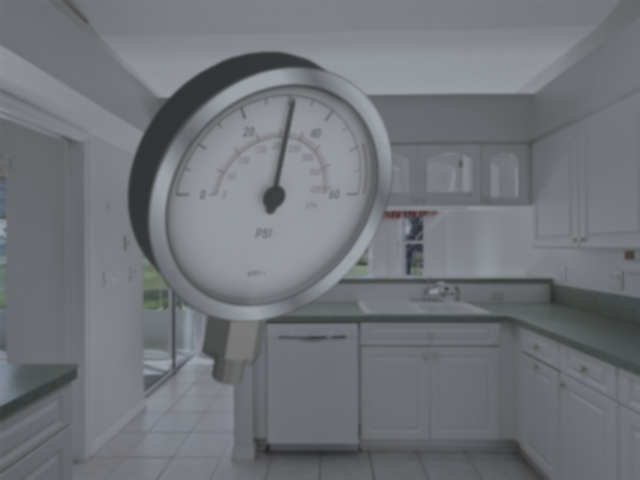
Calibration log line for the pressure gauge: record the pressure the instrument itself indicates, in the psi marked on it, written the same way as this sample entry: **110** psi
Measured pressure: **30** psi
